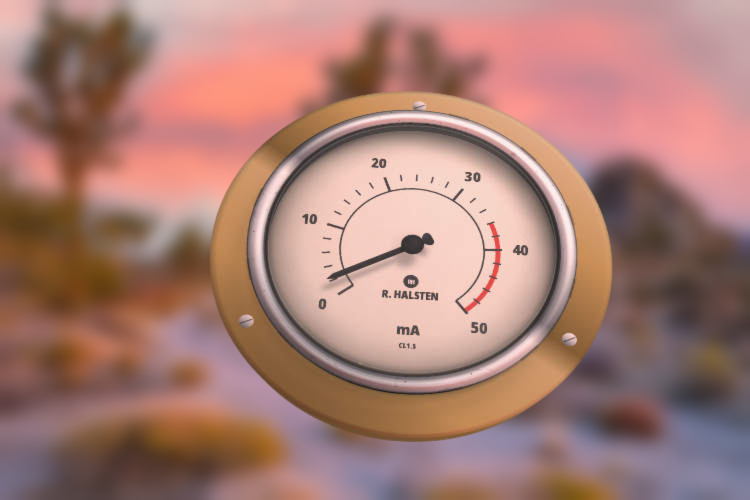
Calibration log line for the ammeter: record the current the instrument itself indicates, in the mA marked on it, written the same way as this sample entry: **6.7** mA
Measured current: **2** mA
